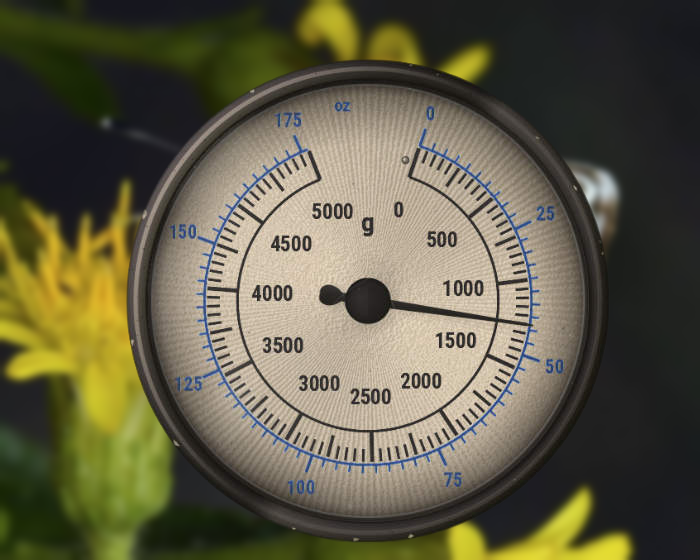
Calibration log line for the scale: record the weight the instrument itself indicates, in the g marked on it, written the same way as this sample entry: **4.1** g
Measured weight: **1250** g
